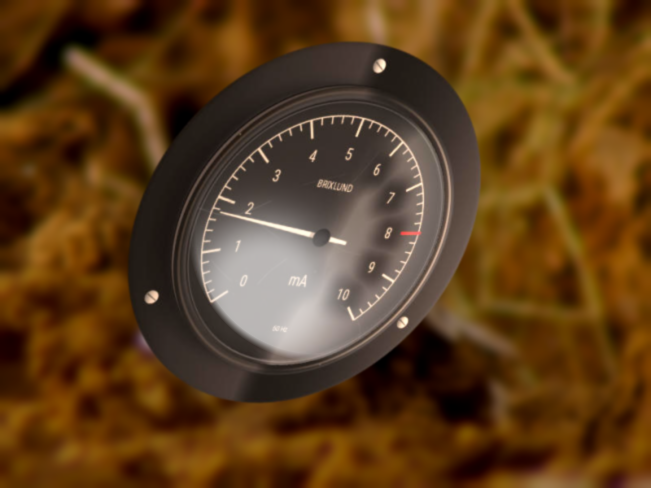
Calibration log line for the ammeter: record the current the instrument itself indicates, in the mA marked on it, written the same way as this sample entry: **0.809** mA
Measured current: **1.8** mA
